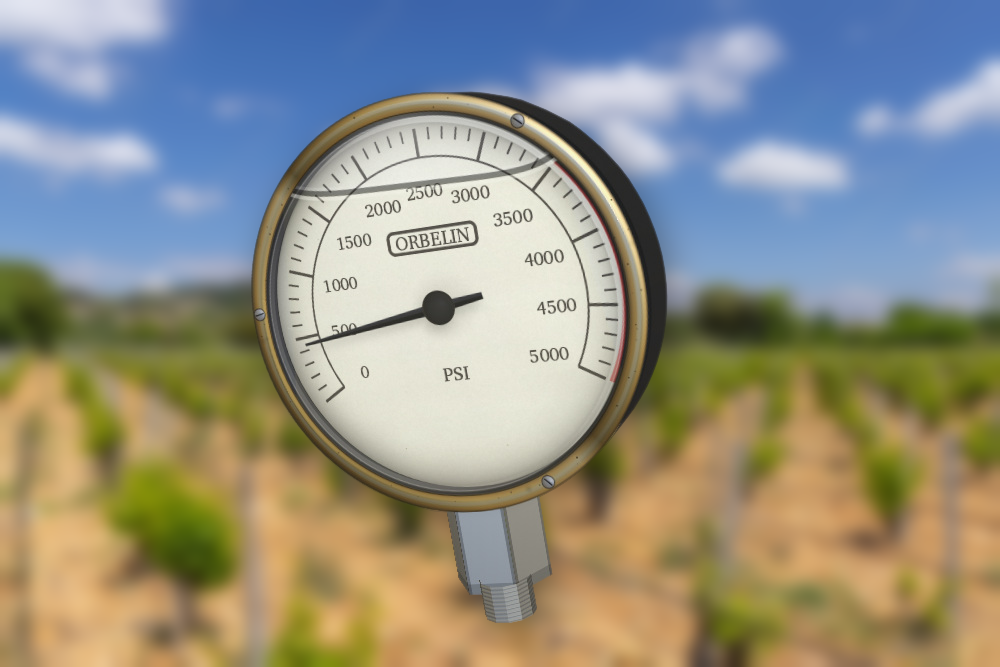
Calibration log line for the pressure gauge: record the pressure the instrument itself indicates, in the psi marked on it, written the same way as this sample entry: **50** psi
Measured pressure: **450** psi
